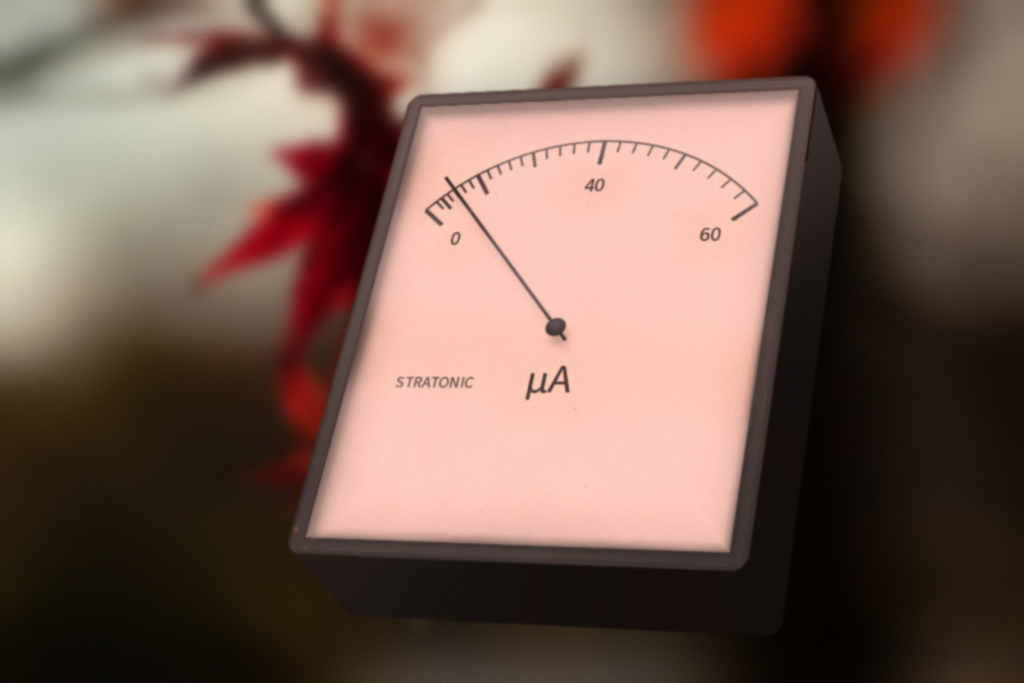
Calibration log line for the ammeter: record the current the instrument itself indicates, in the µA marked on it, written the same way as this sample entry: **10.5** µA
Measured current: **14** µA
